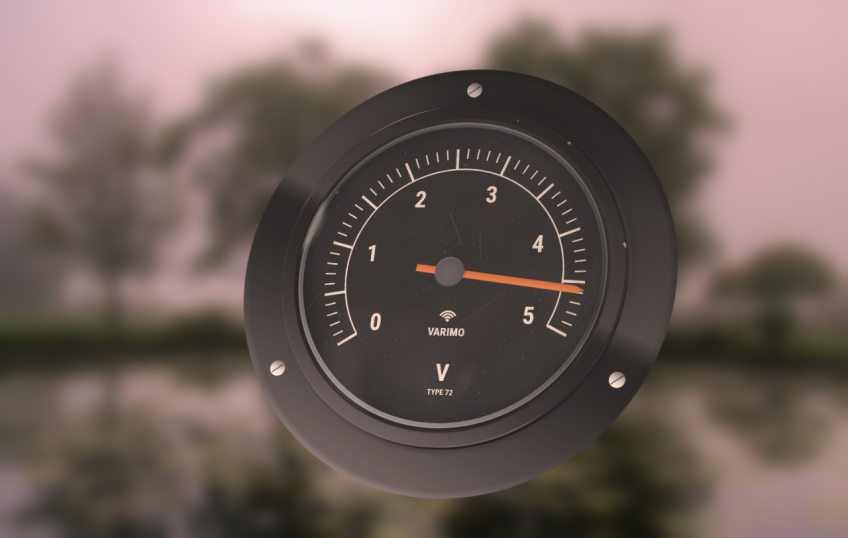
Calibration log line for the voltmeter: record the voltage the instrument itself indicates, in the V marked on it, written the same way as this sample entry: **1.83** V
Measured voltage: **4.6** V
